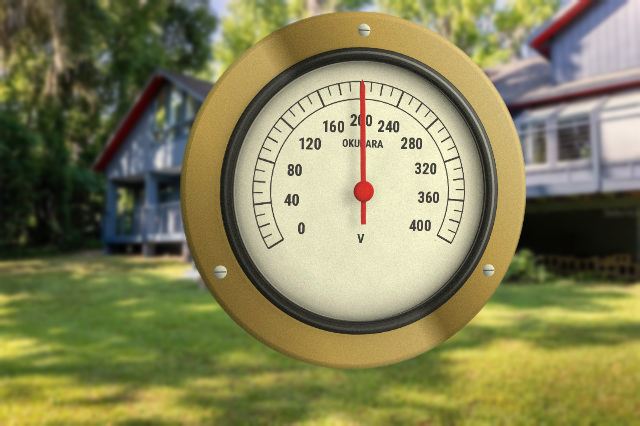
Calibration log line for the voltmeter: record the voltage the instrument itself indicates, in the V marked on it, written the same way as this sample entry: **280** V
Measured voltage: **200** V
